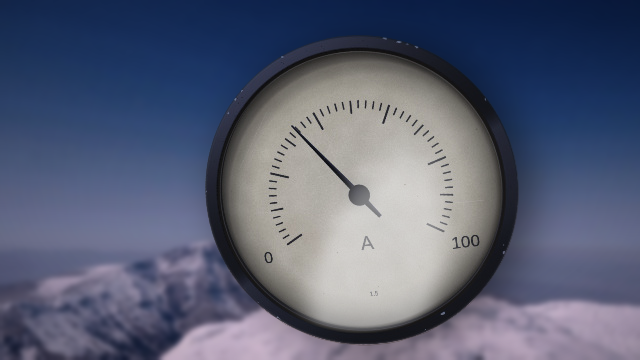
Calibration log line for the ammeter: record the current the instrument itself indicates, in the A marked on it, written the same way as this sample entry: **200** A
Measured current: **34** A
